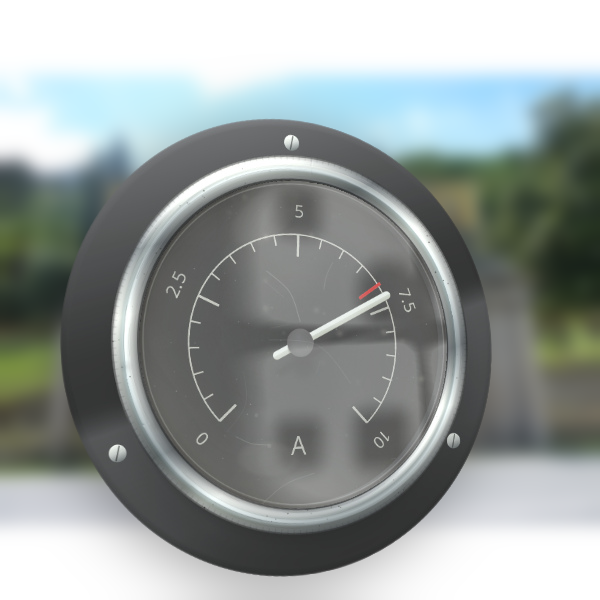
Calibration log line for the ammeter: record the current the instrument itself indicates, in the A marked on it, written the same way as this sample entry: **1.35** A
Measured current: **7.25** A
